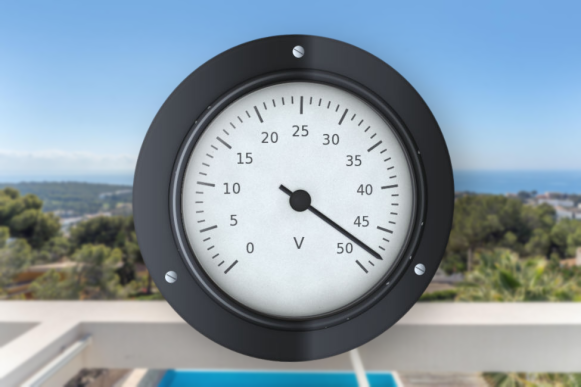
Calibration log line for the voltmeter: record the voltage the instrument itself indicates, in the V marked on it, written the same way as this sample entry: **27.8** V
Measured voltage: **48** V
